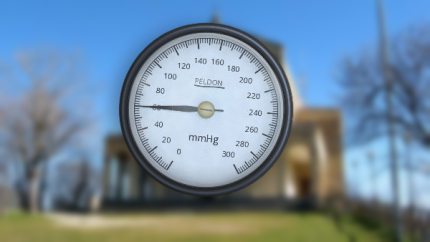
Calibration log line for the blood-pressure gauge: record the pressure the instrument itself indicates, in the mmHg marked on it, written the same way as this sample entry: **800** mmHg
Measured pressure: **60** mmHg
